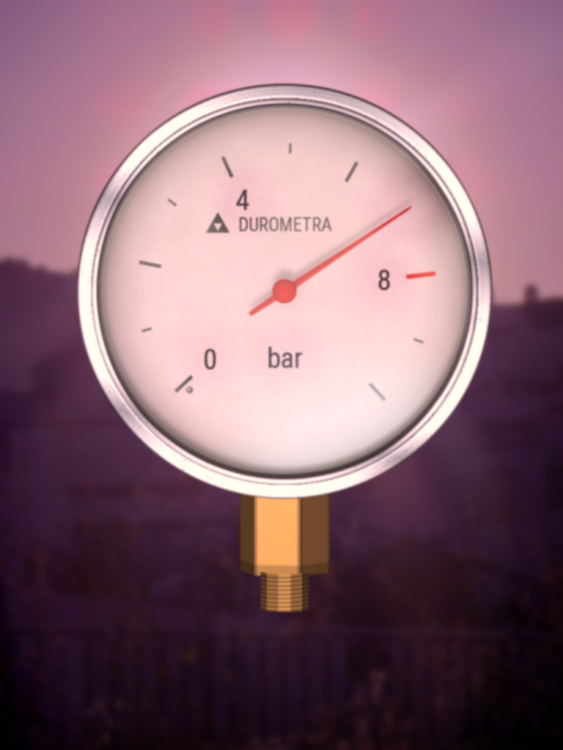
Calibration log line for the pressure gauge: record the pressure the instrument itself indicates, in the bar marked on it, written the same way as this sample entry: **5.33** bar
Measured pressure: **7** bar
